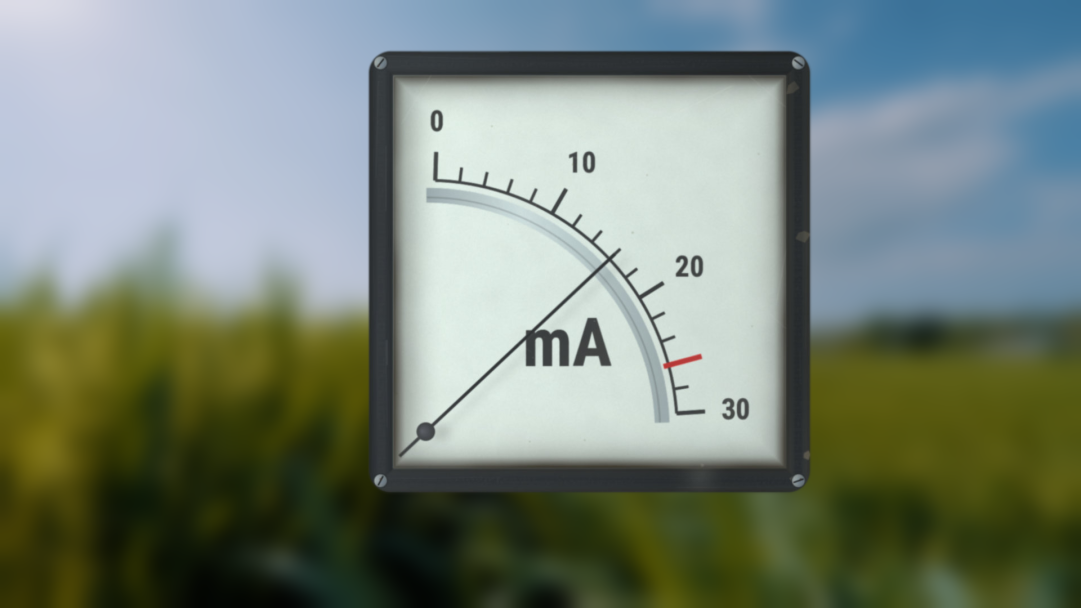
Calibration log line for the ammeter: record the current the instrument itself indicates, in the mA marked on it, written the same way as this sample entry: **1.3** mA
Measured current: **16** mA
